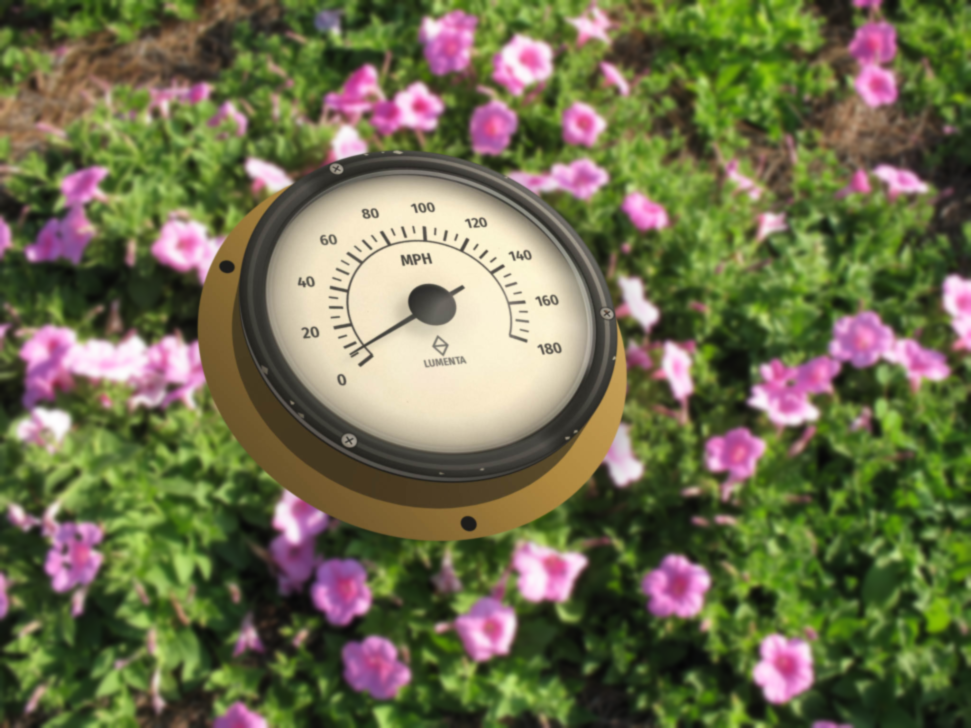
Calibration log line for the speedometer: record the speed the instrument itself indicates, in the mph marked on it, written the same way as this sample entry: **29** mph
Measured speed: **5** mph
